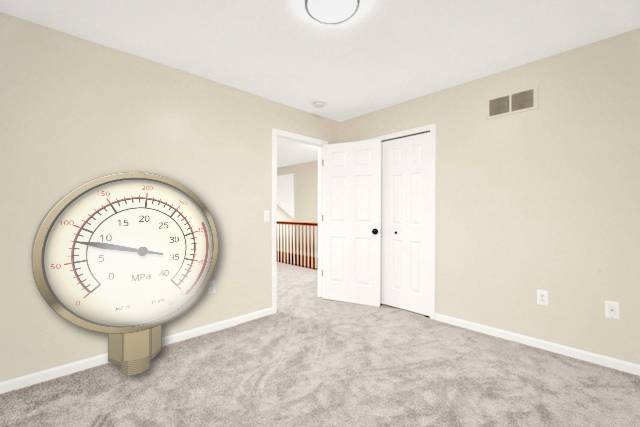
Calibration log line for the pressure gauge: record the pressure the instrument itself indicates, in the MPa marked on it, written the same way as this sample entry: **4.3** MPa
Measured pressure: **8** MPa
